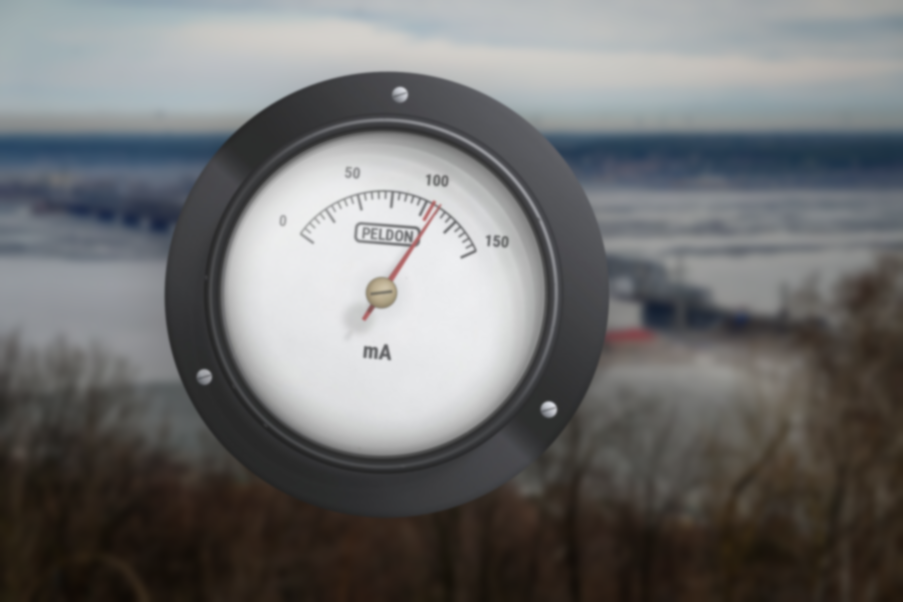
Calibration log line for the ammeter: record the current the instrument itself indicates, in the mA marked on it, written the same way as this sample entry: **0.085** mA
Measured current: **110** mA
